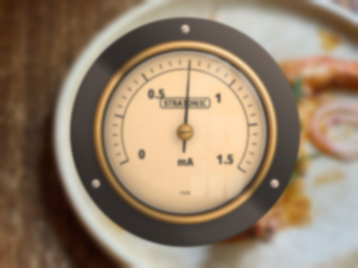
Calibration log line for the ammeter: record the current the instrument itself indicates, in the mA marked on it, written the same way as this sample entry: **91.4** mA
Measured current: **0.75** mA
